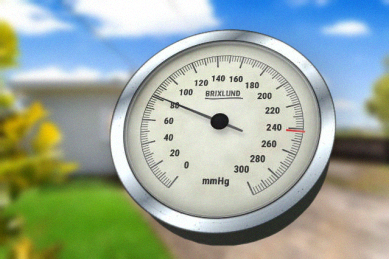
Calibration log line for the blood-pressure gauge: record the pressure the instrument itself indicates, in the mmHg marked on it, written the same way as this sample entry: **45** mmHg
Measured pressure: **80** mmHg
